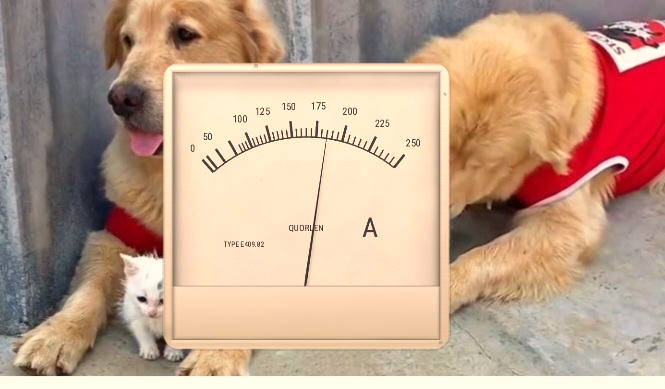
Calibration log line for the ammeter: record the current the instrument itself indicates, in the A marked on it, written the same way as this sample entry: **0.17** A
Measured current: **185** A
